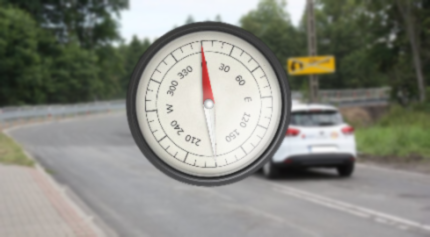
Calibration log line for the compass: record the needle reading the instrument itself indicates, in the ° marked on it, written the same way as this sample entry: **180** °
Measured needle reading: **0** °
